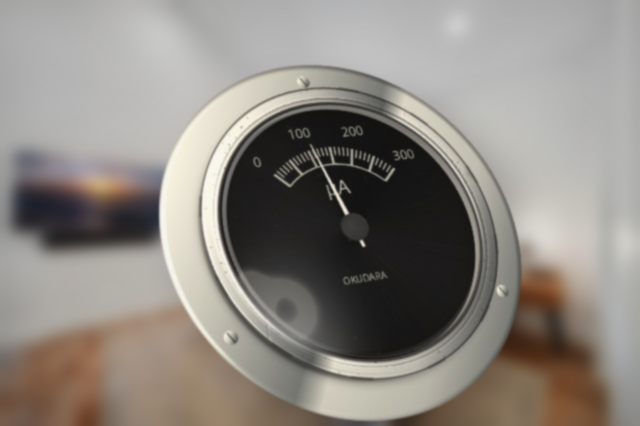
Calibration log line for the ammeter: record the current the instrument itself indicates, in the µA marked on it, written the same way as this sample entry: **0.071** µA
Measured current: **100** µA
